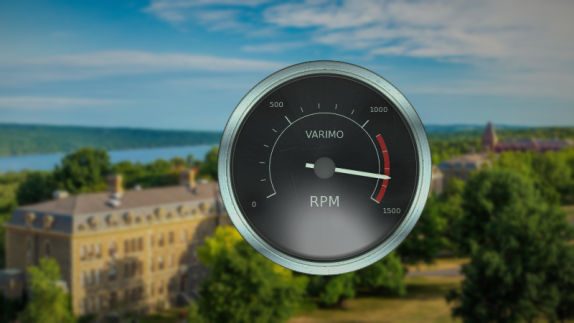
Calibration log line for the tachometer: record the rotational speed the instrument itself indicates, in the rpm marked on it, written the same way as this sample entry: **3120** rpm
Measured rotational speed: **1350** rpm
